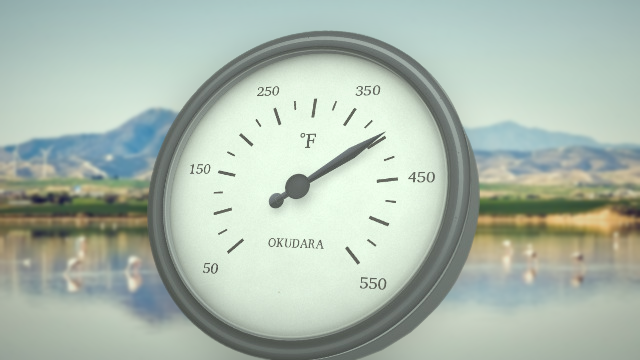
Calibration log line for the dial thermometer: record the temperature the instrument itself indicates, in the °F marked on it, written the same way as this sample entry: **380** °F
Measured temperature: **400** °F
